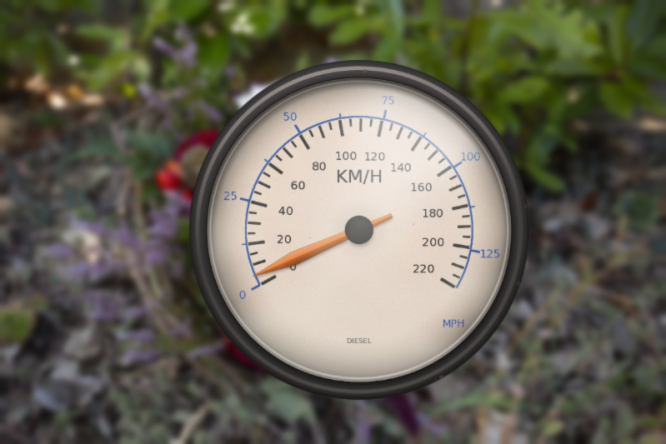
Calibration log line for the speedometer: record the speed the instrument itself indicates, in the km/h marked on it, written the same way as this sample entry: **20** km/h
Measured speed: **5** km/h
